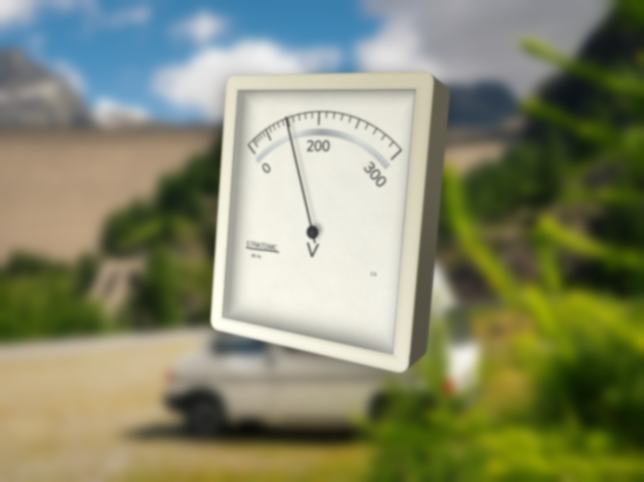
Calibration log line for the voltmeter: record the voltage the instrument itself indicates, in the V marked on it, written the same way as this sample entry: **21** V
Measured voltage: **150** V
